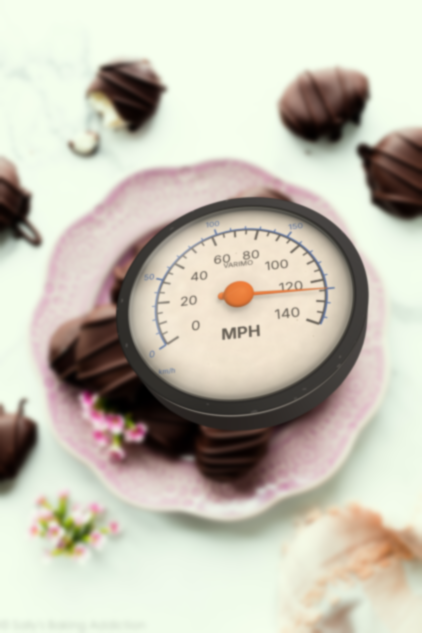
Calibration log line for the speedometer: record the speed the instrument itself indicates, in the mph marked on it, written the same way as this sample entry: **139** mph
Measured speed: **125** mph
